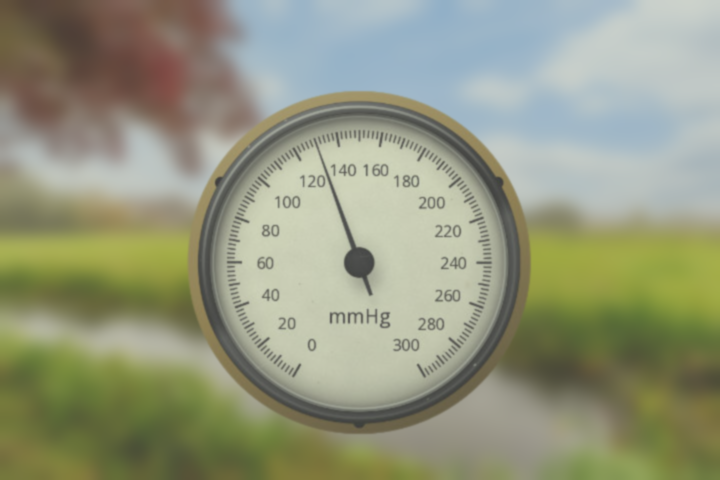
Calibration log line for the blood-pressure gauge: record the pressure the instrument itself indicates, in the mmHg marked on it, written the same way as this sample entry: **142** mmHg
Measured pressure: **130** mmHg
